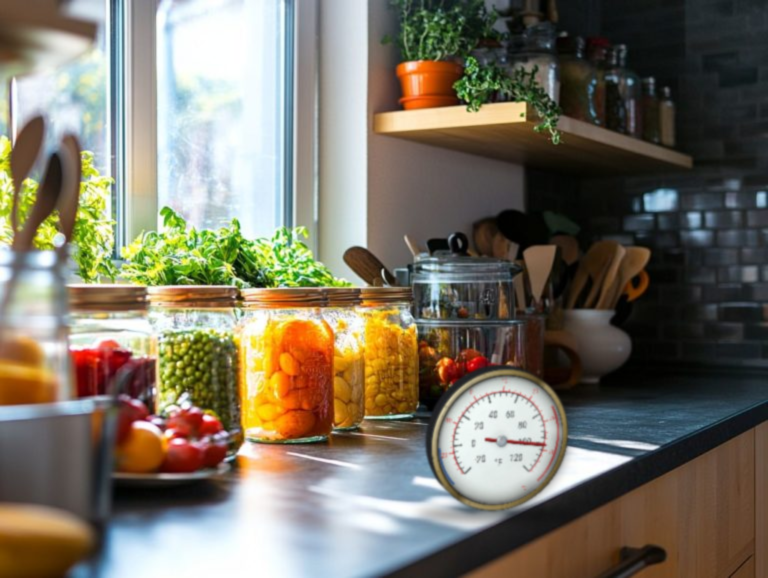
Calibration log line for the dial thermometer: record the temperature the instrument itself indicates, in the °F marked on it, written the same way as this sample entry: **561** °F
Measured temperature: **100** °F
